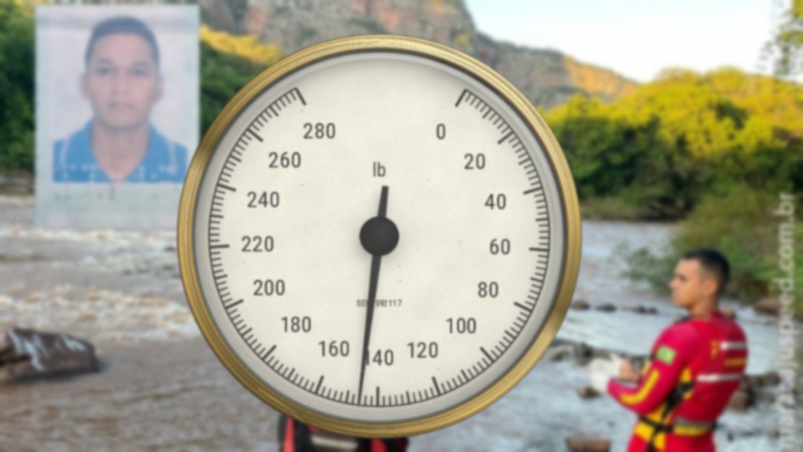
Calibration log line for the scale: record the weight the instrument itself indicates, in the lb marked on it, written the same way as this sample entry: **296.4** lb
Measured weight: **146** lb
